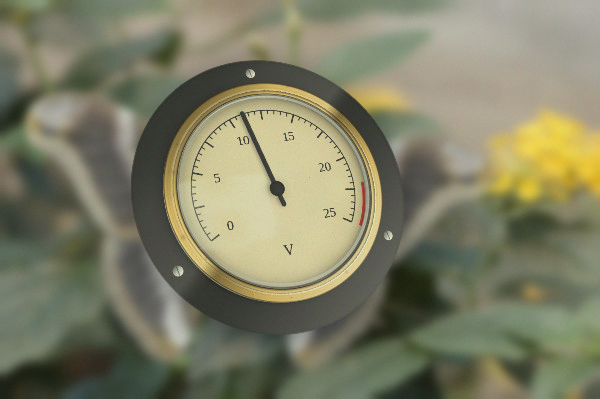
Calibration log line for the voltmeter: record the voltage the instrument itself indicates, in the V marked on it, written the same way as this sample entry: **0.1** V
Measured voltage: **11** V
